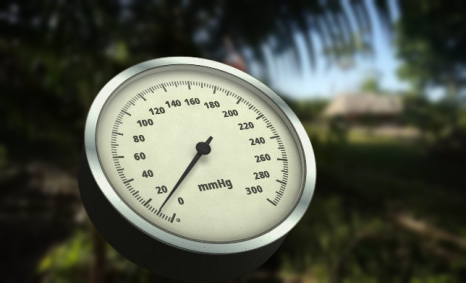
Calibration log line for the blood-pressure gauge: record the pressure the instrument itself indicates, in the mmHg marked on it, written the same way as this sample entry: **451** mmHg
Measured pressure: **10** mmHg
